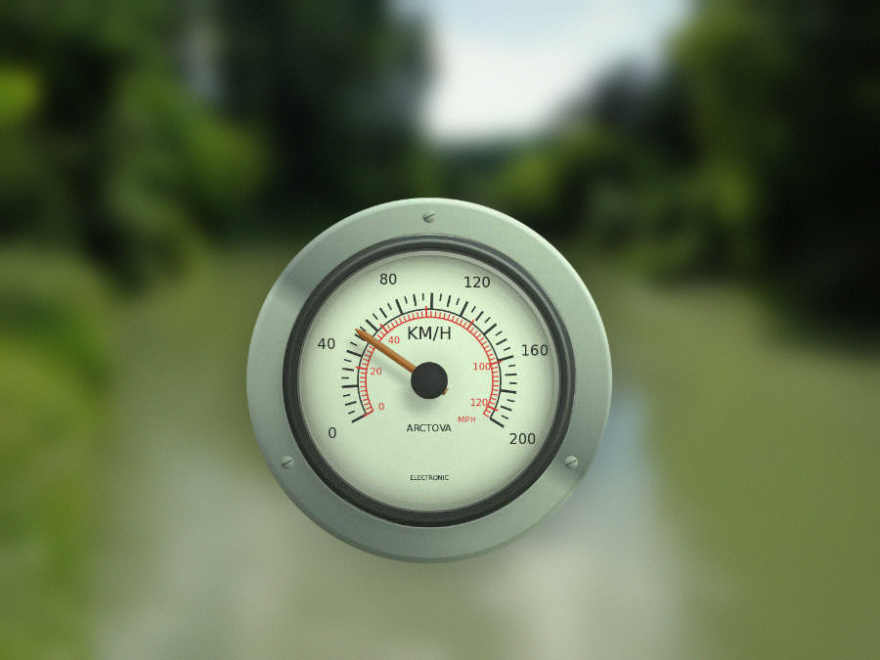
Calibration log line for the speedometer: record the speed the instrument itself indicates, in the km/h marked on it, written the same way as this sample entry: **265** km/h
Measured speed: **52.5** km/h
